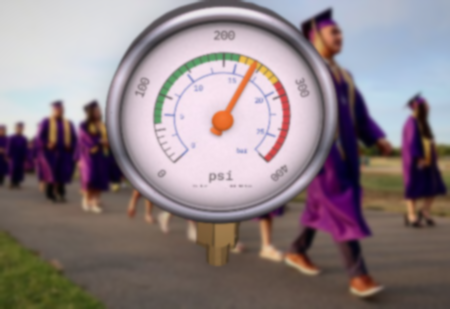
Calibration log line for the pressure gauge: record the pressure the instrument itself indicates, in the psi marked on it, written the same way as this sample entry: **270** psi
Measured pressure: **240** psi
